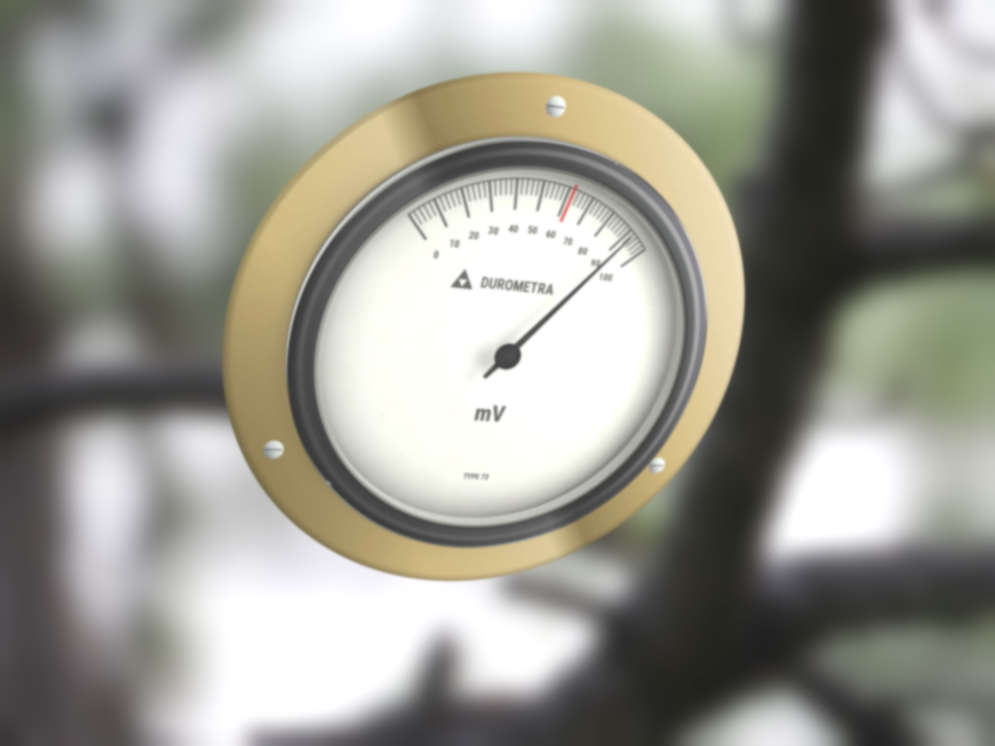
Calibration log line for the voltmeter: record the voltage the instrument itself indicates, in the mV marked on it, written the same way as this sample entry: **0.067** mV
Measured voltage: **90** mV
